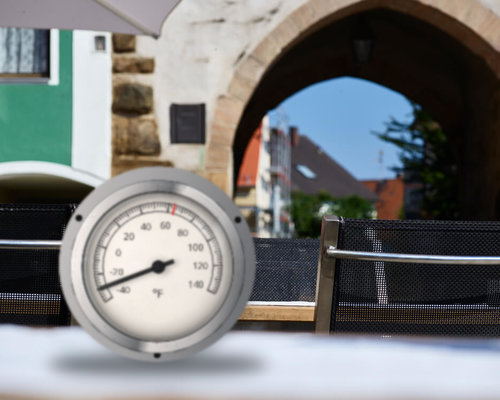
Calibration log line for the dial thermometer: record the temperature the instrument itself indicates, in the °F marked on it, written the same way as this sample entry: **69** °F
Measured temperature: **-30** °F
